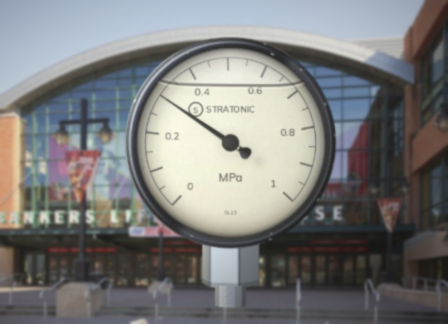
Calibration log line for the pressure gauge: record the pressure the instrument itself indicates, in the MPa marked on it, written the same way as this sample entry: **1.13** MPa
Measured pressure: **0.3** MPa
